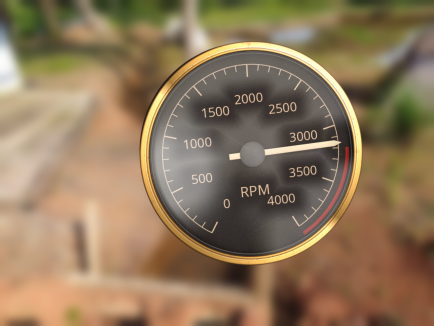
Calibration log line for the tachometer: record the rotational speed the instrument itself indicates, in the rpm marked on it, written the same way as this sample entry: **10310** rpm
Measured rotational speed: **3150** rpm
